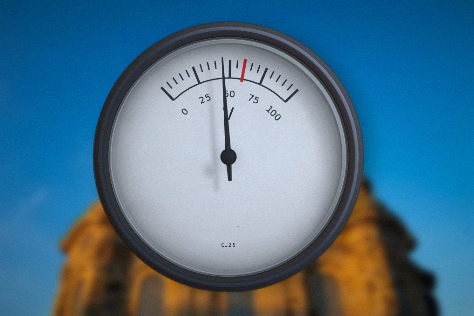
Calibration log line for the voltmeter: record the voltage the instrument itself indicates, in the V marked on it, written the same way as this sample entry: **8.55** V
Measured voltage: **45** V
